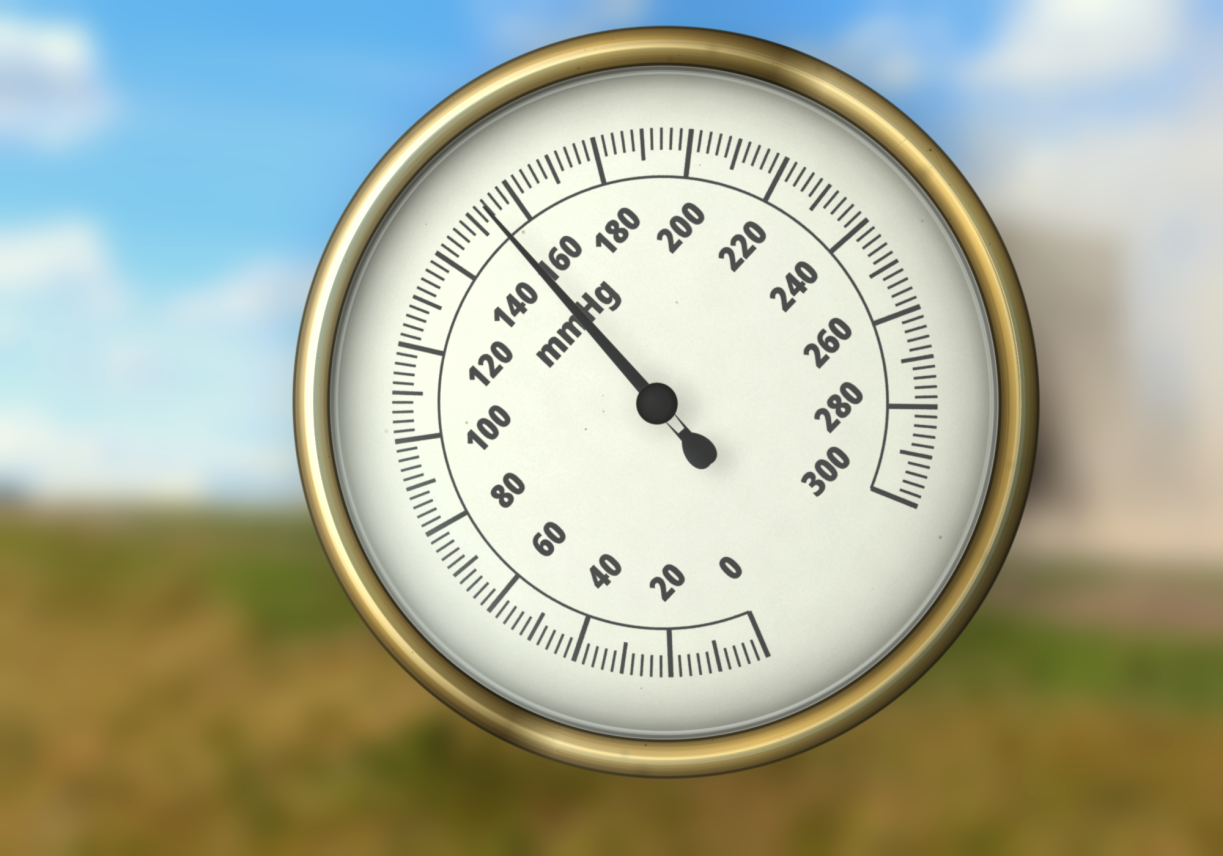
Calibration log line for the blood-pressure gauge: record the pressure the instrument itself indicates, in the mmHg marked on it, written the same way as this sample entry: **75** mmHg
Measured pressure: **154** mmHg
